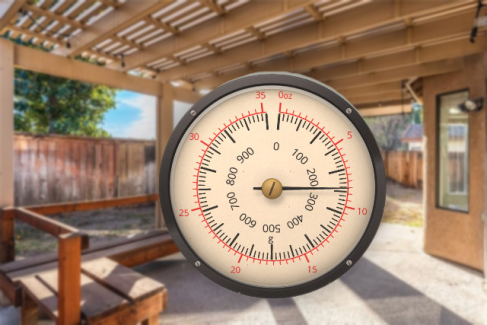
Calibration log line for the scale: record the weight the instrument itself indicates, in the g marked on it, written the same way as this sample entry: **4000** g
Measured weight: **240** g
